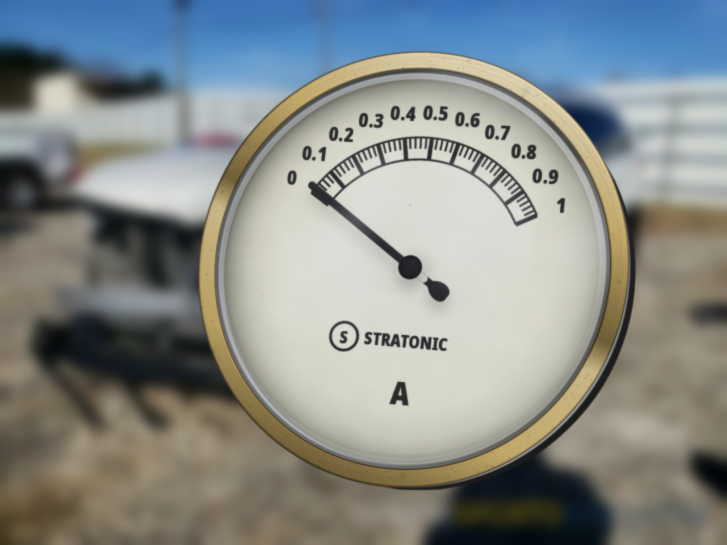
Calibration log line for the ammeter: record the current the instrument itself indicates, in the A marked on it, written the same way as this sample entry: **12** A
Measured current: **0.02** A
